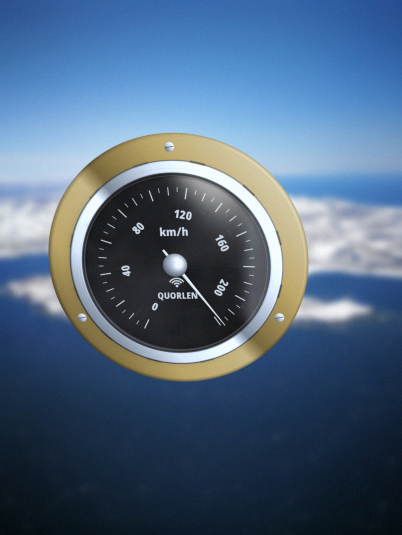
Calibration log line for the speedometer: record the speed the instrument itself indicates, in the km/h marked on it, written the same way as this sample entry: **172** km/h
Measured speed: **217.5** km/h
